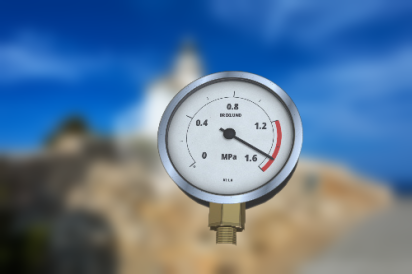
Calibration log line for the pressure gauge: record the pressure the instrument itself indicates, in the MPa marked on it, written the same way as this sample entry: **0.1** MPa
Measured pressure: **1.5** MPa
